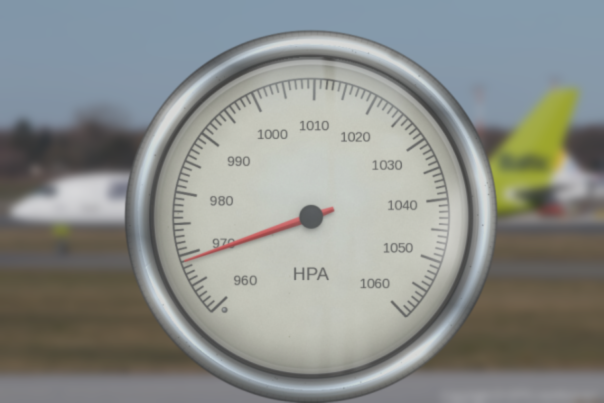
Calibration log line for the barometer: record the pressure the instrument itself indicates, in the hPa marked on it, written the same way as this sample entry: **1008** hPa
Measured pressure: **969** hPa
